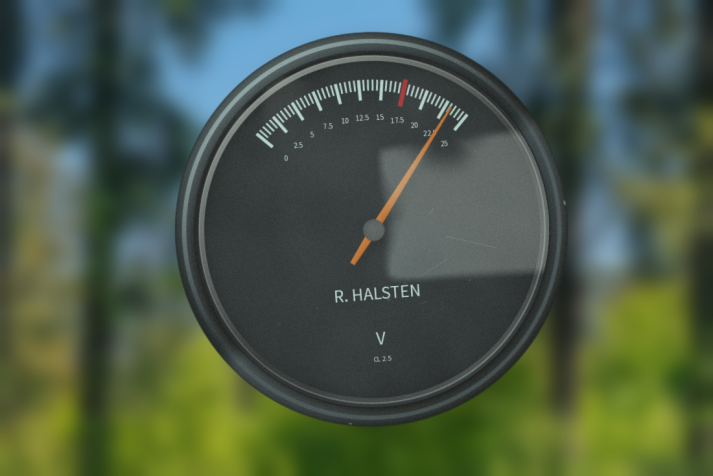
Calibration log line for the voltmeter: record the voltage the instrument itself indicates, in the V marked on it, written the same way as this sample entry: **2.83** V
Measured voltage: **23** V
